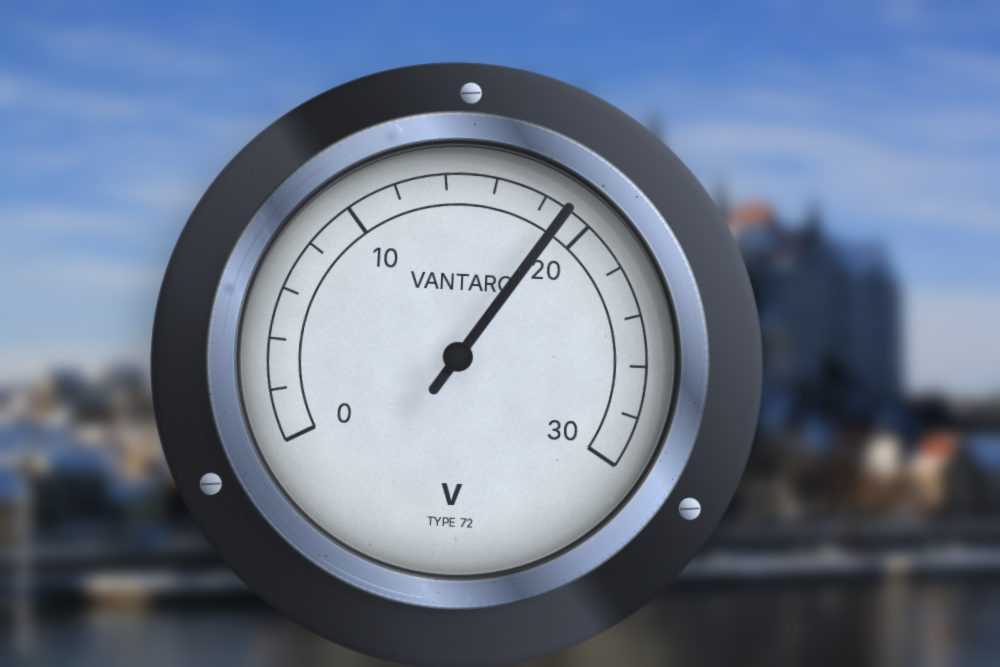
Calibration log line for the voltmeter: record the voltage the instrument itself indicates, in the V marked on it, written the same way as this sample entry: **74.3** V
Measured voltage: **19** V
